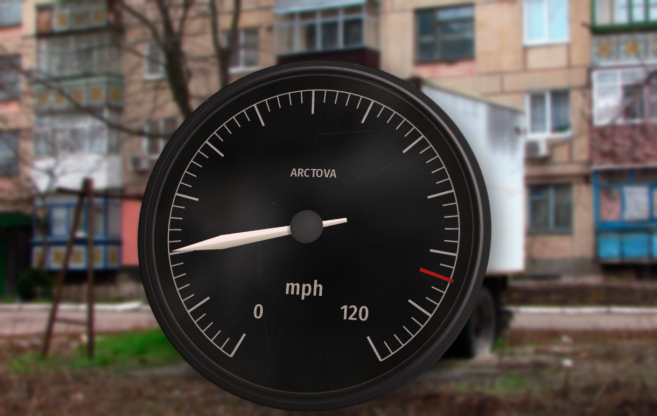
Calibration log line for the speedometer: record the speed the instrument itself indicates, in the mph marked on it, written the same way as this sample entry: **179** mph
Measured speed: **20** mph
